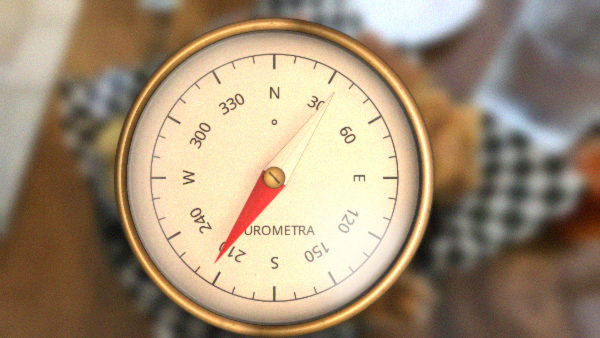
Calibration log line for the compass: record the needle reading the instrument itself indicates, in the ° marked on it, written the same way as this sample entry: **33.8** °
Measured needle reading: **215** °
